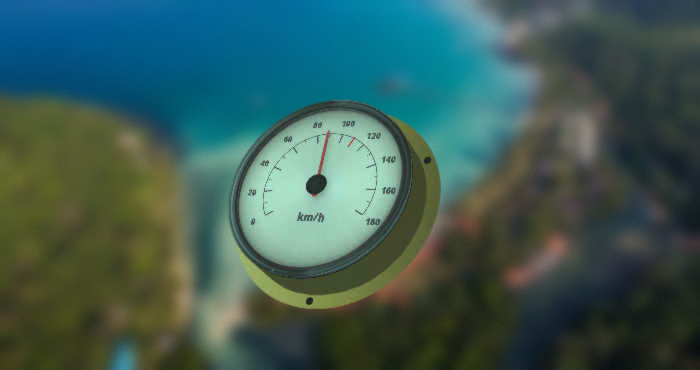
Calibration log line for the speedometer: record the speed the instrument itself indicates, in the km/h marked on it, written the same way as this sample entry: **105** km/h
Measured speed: **90** km/h
